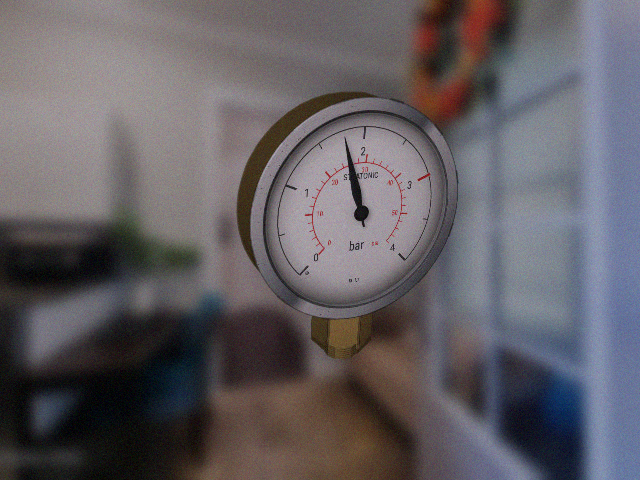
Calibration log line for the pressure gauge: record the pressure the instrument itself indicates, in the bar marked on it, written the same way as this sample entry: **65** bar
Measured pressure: **1.75** bar
